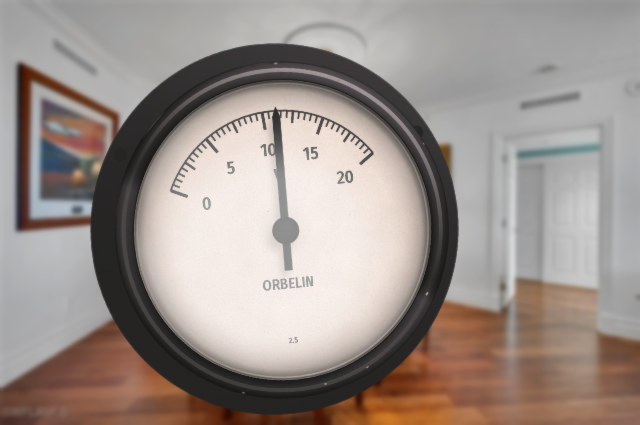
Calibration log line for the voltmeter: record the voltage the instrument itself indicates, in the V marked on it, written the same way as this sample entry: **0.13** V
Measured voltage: **11** V
